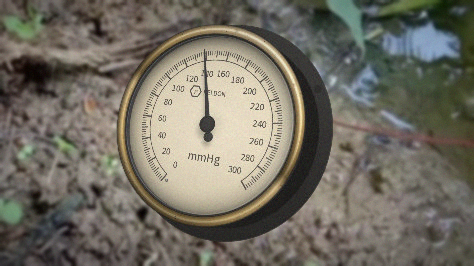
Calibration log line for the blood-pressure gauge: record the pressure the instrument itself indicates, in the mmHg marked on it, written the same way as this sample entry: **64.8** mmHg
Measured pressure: **140** mmHg
